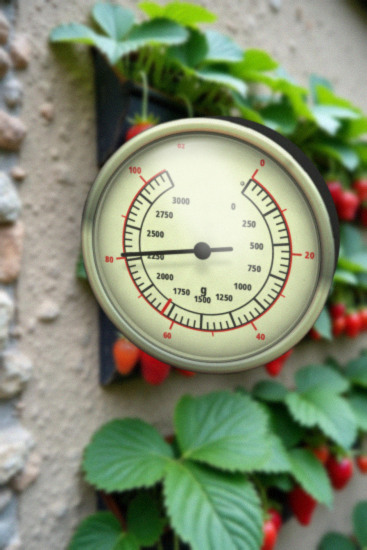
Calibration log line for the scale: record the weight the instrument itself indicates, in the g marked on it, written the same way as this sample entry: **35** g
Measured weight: **2300** g
